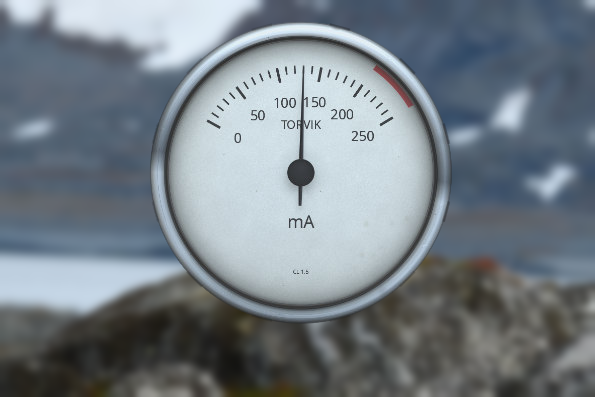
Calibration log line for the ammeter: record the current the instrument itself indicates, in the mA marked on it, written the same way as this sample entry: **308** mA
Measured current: **130** mA
